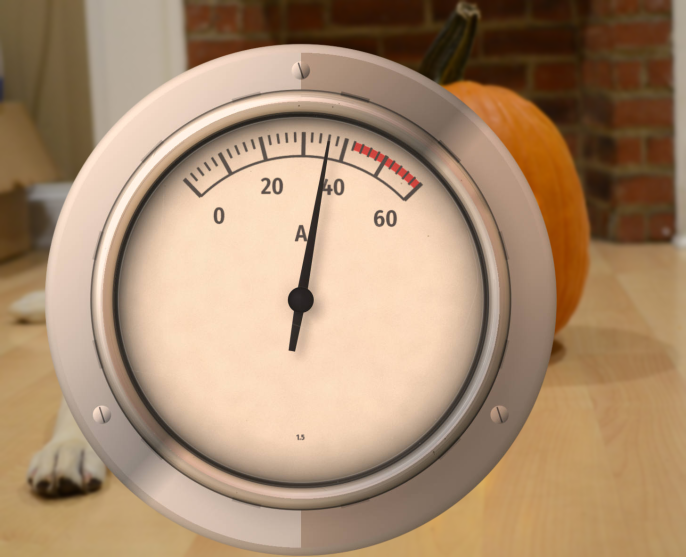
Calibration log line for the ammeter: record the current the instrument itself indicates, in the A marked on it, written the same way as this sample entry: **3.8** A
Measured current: **36** A
